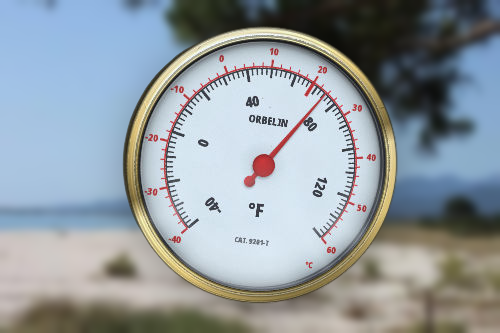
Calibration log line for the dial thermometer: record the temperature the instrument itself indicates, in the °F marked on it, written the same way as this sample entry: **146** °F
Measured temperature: **74** °F
